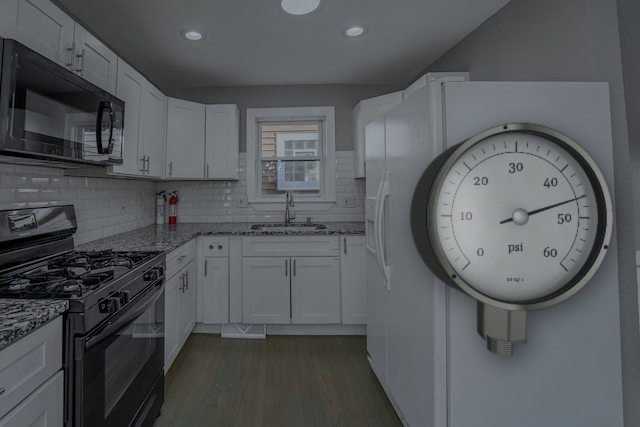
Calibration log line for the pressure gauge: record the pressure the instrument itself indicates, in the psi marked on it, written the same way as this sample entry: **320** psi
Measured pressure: **46** psi
